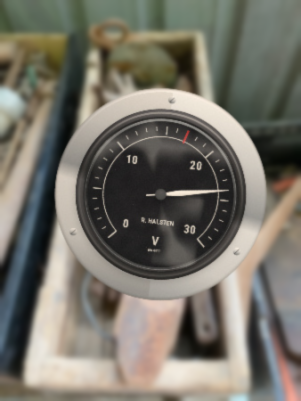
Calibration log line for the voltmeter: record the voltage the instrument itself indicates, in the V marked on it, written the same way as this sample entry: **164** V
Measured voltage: **24** V
